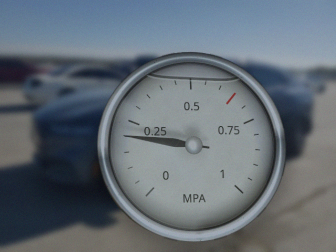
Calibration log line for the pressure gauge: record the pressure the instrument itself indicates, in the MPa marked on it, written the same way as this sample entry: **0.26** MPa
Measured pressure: **0.2** MPa
